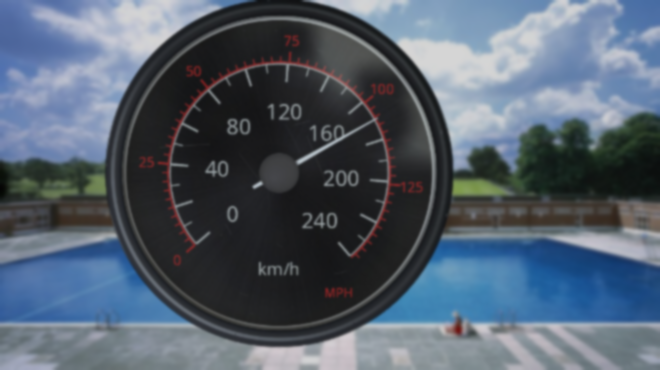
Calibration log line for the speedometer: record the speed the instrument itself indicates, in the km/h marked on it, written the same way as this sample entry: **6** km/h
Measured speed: **170** km/h
